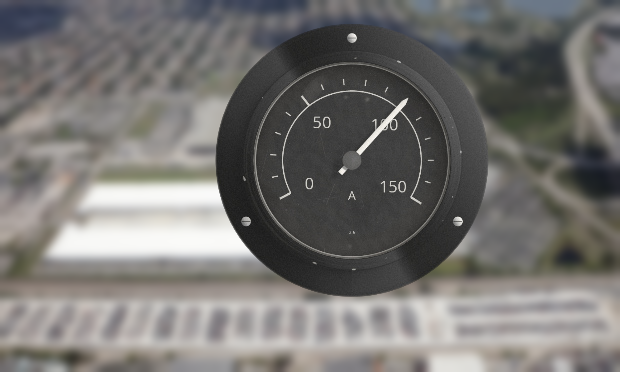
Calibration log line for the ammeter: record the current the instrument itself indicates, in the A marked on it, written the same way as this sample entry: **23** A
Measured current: **100** A
